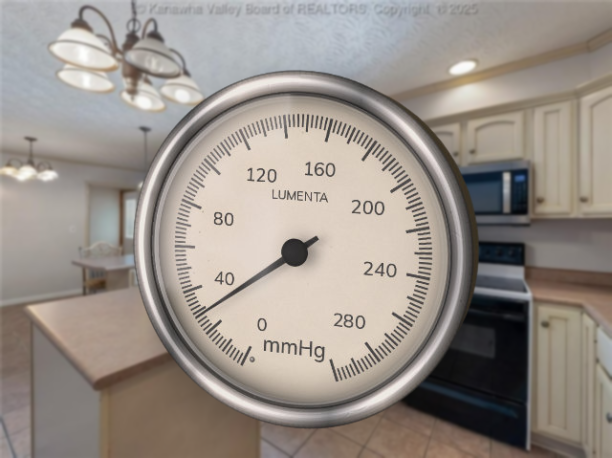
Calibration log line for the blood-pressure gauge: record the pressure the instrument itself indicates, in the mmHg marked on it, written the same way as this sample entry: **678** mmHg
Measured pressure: **28** mmHg
